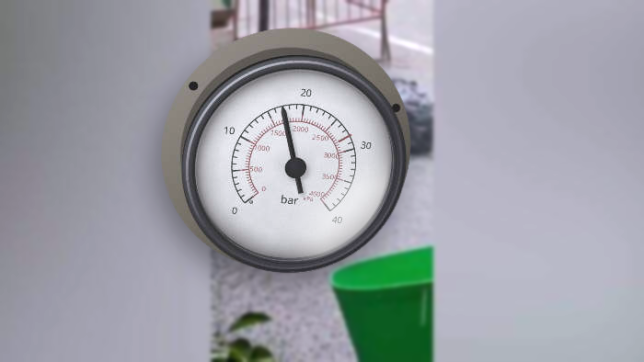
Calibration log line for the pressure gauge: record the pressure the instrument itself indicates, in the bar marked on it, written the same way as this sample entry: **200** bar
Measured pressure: **17** bar
